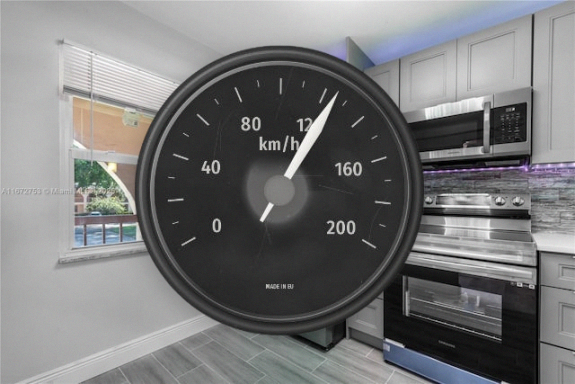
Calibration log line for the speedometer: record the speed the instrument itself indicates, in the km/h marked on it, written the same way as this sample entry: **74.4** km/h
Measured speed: **125** km/h
